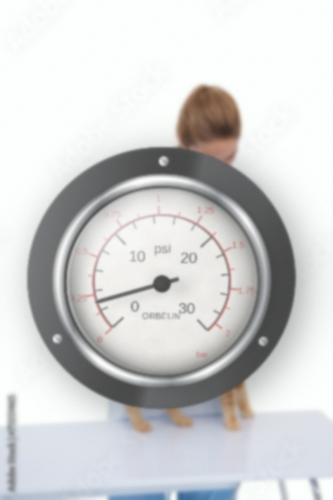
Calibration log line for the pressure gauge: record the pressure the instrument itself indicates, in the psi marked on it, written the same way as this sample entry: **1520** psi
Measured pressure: **3** psi
